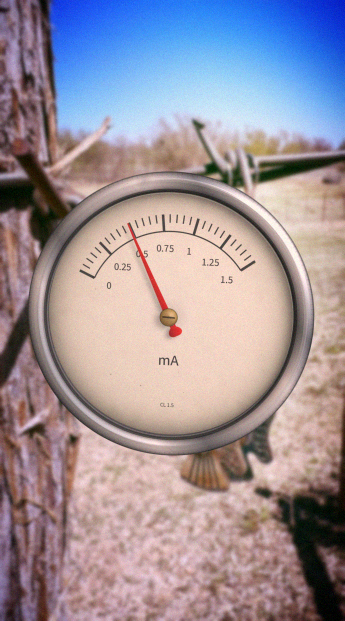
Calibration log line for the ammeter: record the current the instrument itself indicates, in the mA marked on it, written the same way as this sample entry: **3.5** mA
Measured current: **0.5** mA
